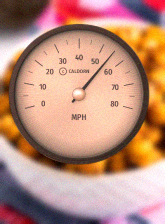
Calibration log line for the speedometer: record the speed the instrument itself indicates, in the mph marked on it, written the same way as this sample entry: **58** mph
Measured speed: **55** mph
